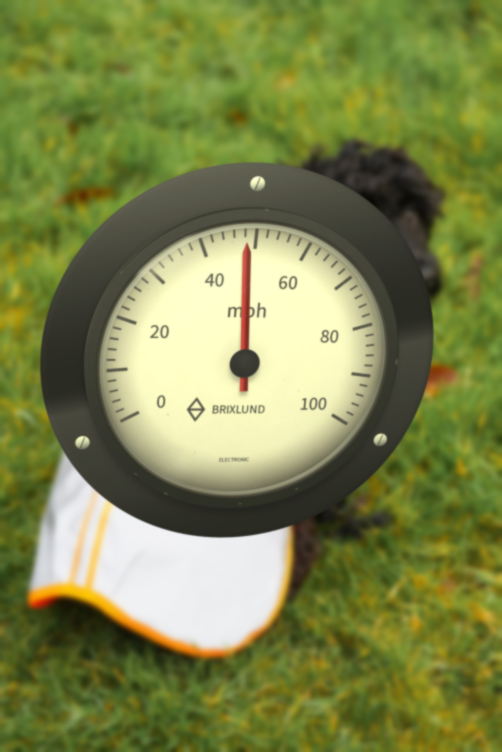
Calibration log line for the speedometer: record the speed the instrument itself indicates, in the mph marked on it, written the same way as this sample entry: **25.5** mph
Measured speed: **48** mph
